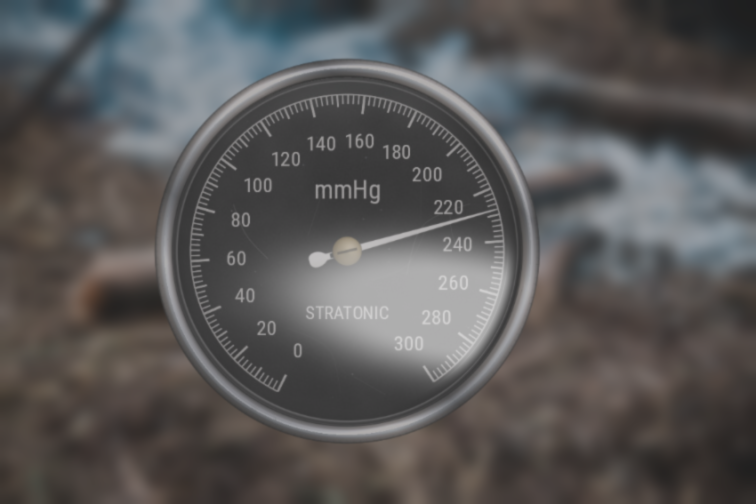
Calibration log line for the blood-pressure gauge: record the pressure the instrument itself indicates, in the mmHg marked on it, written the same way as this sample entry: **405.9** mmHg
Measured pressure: **228** mmHg
